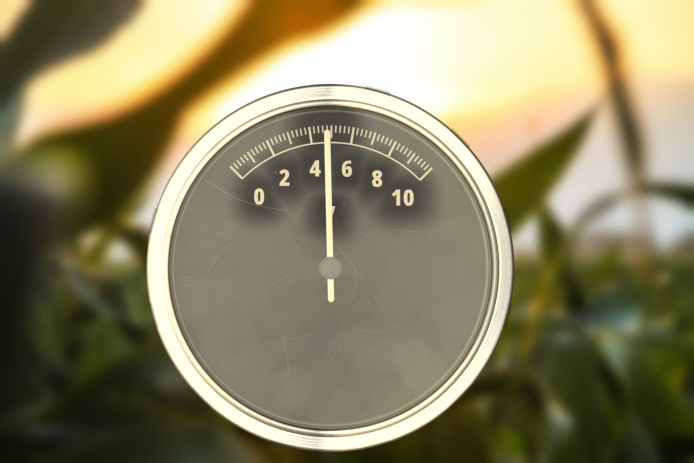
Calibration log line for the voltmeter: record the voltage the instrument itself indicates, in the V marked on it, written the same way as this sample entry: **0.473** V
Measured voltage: **4.8** V
